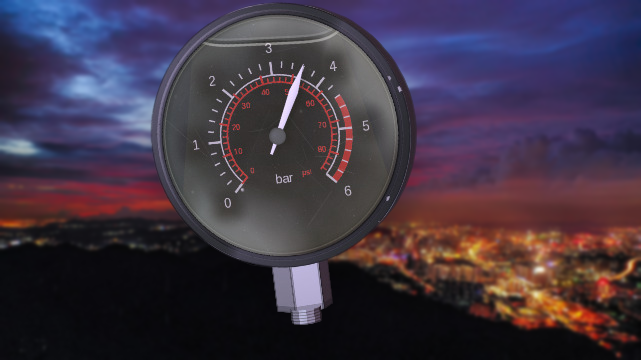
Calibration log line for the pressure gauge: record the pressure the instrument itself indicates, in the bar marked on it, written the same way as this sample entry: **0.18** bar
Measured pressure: **3.6** bar
